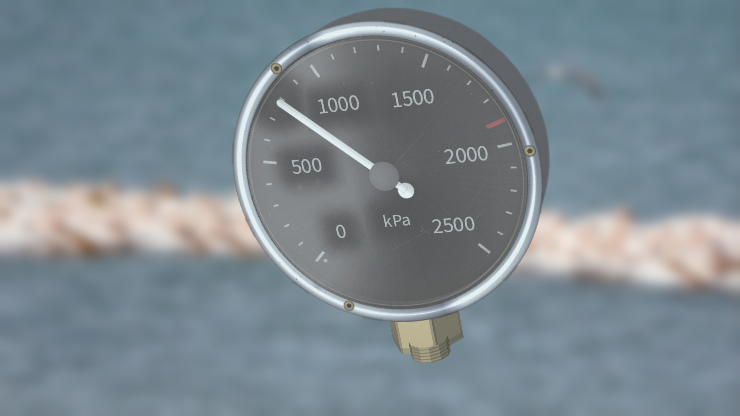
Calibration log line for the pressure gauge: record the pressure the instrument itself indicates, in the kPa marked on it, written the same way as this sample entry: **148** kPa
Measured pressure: **800** kPa
